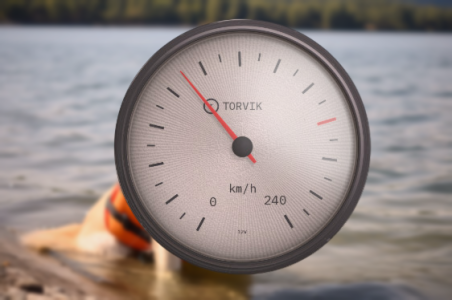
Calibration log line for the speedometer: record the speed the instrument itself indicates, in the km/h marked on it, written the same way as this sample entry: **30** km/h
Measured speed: **90** km/h
